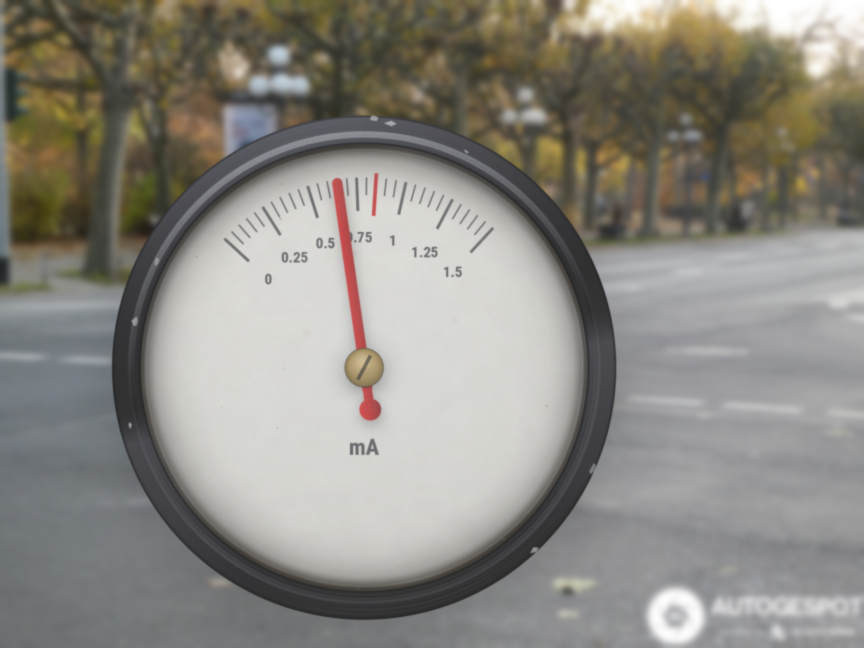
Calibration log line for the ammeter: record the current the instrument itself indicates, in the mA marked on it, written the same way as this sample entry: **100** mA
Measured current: **0.65** mA
